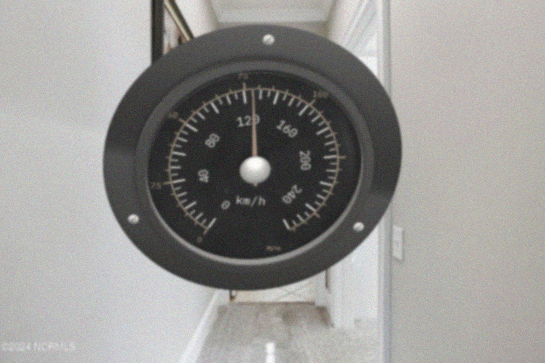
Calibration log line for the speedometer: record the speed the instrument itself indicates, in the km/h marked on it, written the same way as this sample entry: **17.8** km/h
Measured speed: **125** km/h
